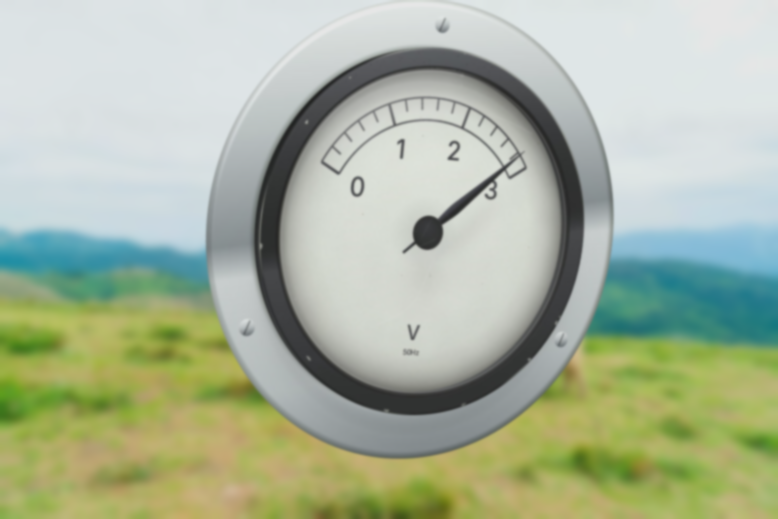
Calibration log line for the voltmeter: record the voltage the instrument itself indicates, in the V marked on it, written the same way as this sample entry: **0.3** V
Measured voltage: **2.8** V
